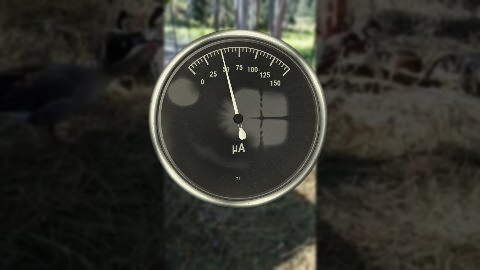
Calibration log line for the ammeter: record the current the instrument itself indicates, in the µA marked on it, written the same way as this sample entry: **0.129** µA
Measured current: **50** µA
